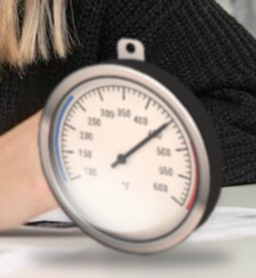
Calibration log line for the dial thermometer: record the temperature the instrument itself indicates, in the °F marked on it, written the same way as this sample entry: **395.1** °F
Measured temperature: **450** °F
